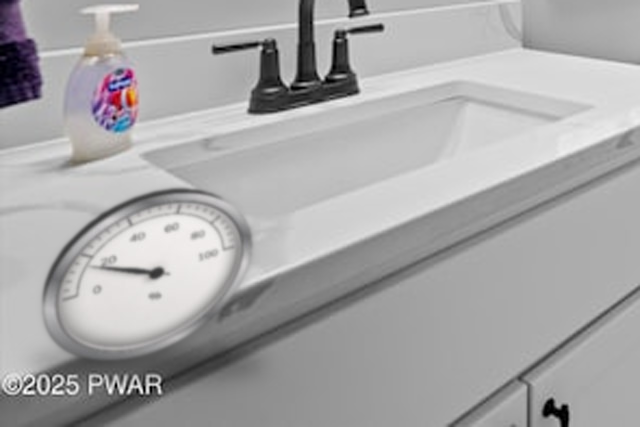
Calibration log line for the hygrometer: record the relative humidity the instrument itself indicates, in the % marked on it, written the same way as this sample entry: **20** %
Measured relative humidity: **16** %
